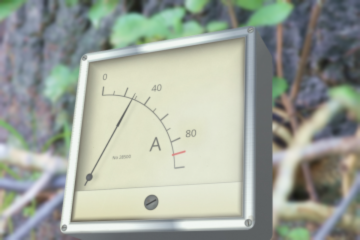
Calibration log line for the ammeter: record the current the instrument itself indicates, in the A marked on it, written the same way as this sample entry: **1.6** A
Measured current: **30** A
